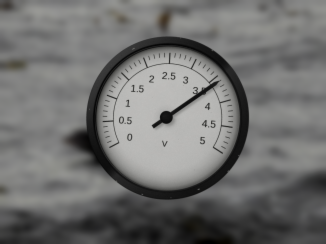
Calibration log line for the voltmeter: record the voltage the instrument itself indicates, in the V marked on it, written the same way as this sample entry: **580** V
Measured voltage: **3.6** V
